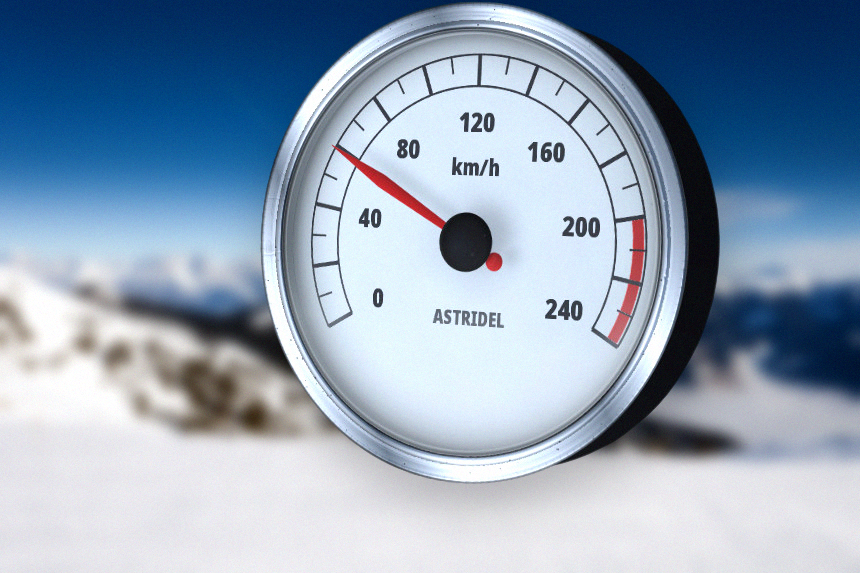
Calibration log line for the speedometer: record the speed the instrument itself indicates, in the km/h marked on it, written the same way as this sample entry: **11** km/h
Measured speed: **60** km/h
